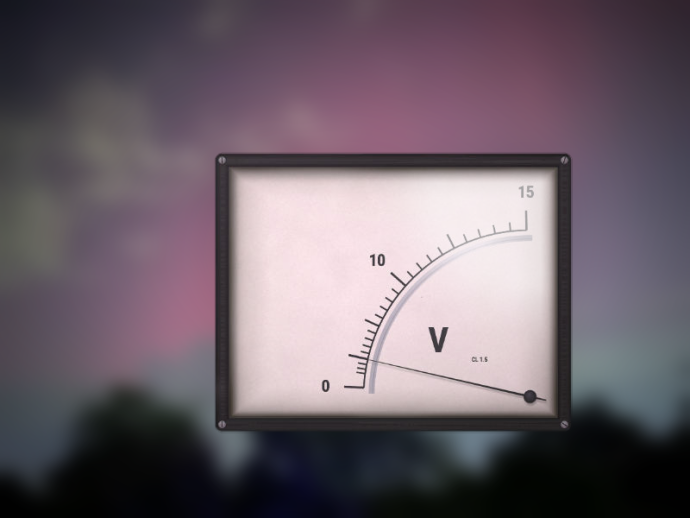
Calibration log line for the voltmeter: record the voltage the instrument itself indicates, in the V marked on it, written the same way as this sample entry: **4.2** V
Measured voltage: **5** V
